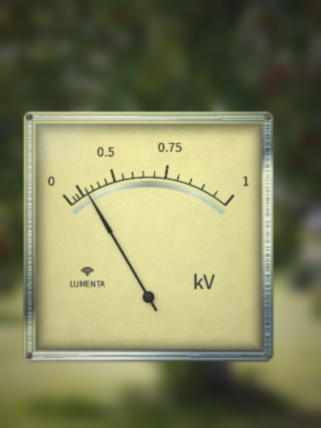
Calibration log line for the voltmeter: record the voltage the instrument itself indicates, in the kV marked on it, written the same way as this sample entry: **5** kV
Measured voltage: **0.3** kV
